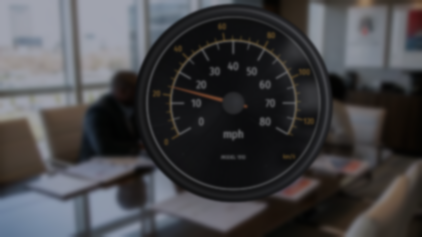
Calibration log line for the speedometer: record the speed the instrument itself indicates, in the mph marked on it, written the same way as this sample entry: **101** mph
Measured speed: **15** mph
